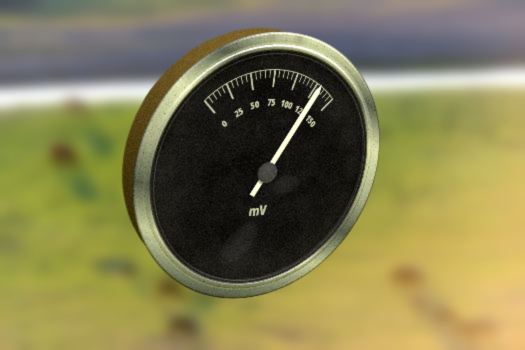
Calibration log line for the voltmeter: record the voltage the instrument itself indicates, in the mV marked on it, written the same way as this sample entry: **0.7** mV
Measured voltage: **125** mV
